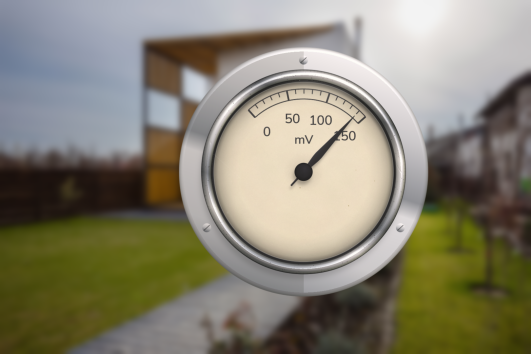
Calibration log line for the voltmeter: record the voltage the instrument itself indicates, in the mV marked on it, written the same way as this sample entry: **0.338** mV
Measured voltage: **140** mV
